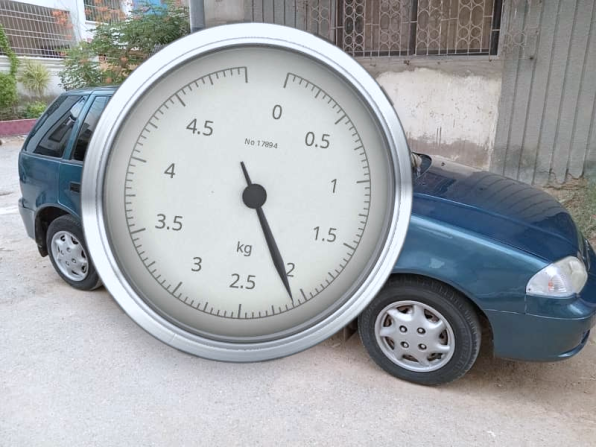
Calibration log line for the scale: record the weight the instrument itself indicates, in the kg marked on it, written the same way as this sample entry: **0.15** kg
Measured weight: **2.1** kg
